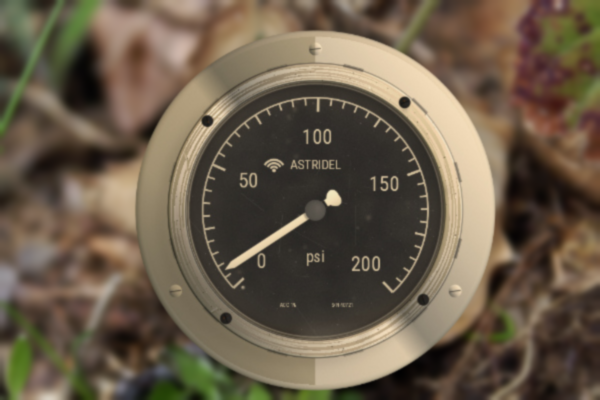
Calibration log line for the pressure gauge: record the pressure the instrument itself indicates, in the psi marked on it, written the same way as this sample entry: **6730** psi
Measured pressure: **7.5** psi
